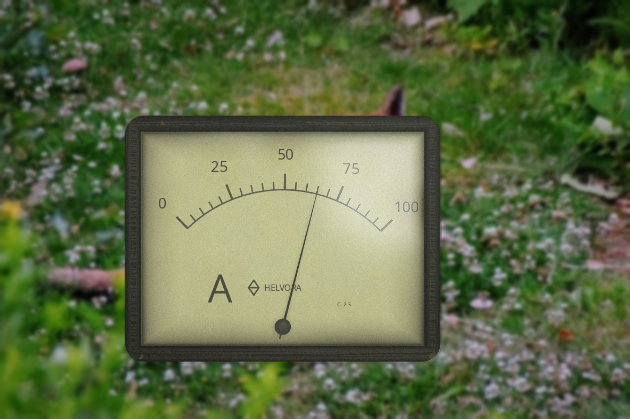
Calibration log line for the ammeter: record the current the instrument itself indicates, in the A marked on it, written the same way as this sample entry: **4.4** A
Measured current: **65** A
